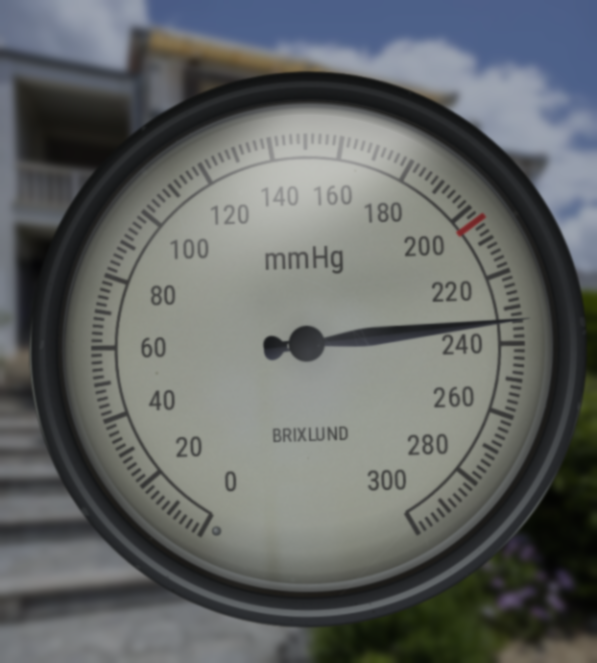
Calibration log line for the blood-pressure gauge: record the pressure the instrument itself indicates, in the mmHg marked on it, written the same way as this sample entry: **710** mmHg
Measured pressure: **234** mmHg
